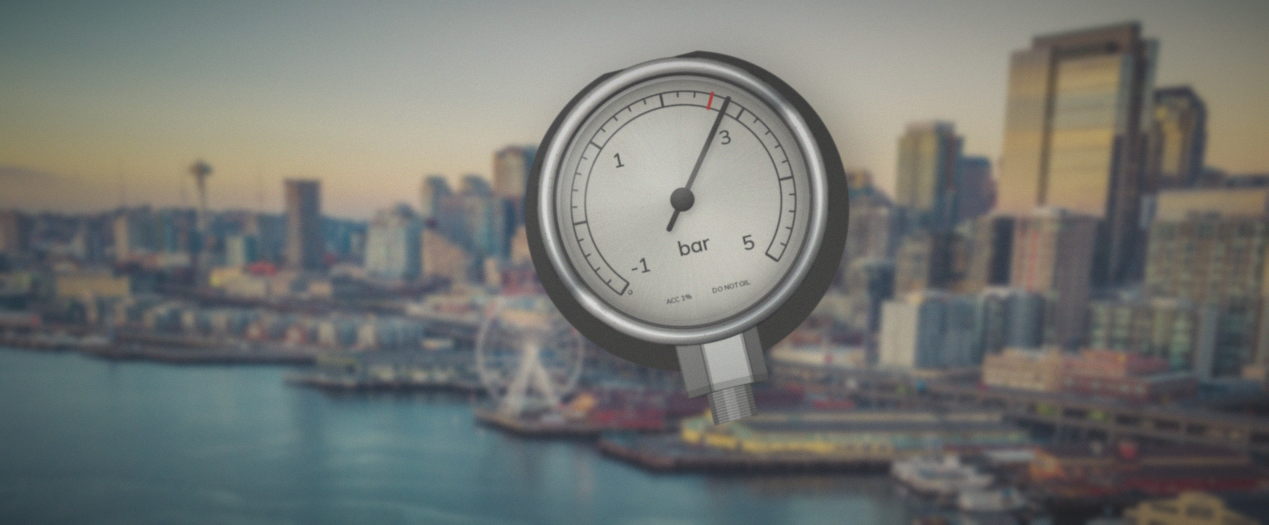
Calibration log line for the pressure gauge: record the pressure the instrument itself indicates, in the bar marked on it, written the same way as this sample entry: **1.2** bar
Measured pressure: **2.8** bar
